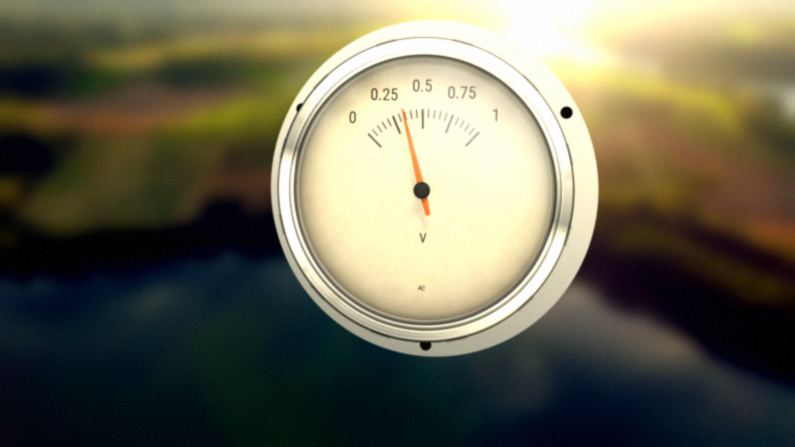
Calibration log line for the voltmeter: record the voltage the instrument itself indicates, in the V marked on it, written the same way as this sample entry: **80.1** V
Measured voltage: **0.35** V
